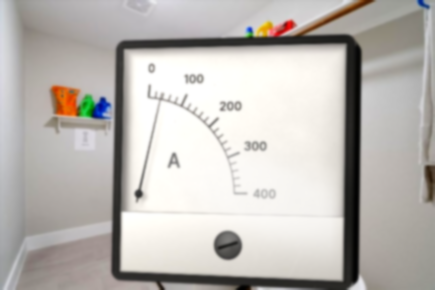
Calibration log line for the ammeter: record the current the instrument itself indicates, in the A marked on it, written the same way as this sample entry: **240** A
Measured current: **40** A
